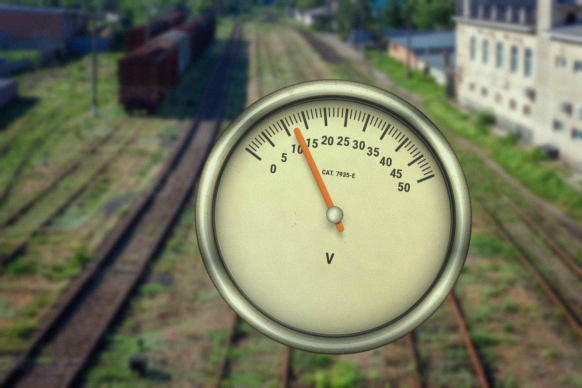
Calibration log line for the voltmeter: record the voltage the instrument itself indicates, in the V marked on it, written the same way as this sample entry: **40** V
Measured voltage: **12** V
